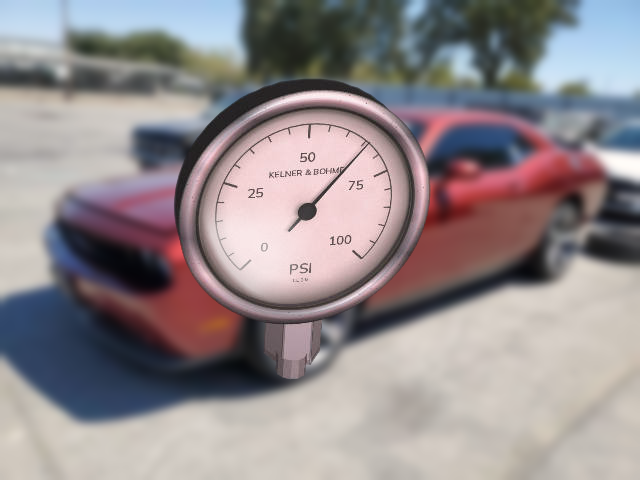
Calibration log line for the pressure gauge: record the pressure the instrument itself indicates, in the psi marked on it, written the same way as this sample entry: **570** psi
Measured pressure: **65** psi
